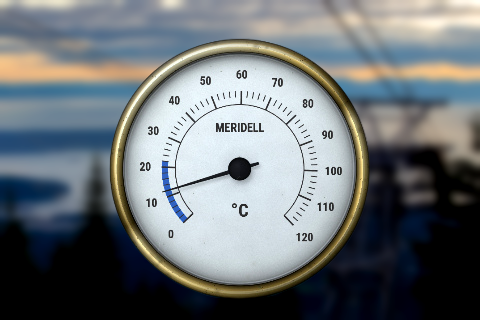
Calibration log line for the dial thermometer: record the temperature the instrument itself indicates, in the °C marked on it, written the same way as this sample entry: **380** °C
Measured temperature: **12** °C
